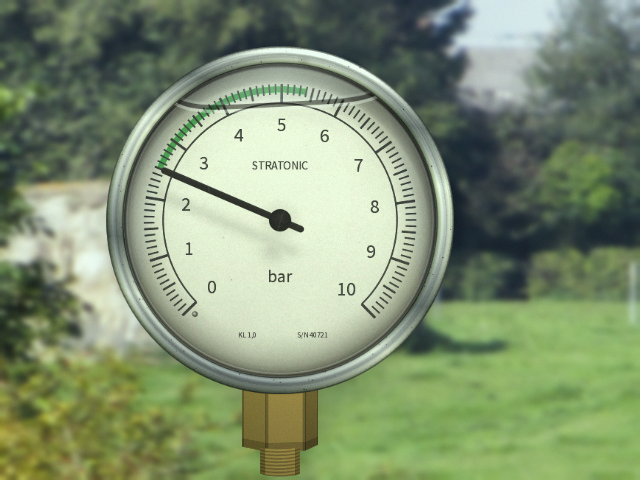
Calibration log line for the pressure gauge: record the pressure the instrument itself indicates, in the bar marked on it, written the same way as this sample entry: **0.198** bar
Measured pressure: **2.5** bar
